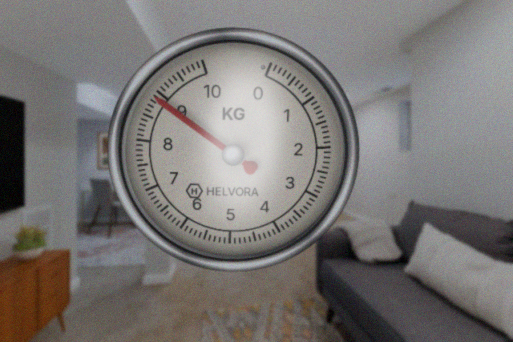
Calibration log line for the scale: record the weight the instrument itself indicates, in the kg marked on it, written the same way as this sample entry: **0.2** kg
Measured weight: **8.9** kg
